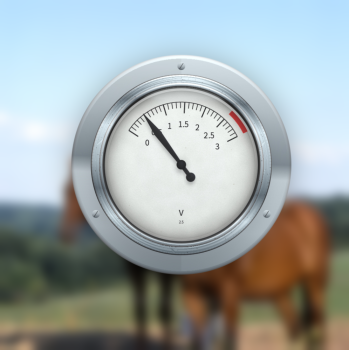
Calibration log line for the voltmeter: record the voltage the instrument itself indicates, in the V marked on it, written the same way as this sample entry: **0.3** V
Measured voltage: **0.5** V
